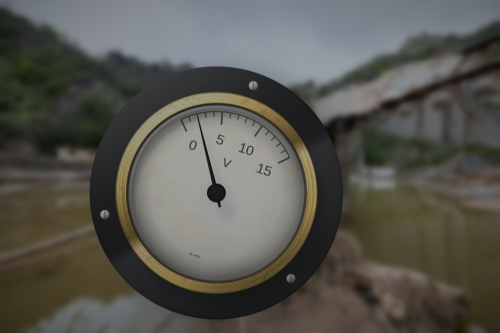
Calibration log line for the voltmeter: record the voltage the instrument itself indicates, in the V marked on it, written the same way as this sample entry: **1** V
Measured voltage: **2** V
